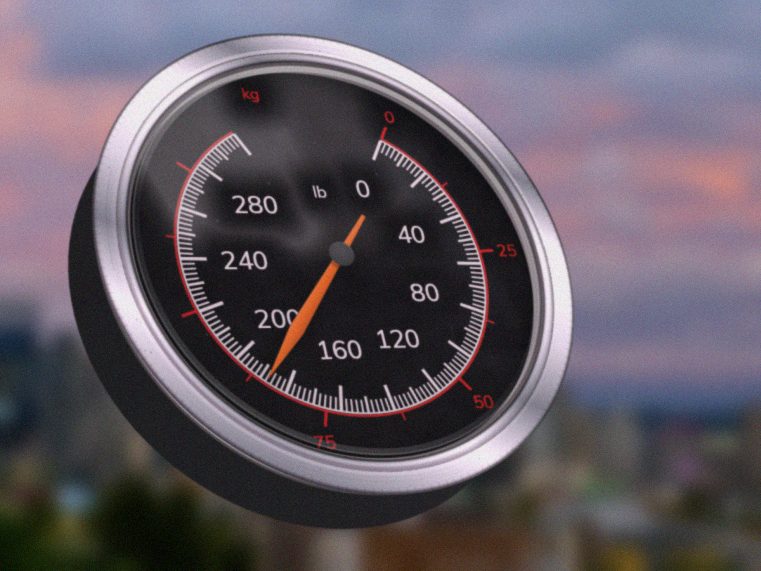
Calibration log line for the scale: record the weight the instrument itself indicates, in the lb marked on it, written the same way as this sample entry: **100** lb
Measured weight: **188** lb
